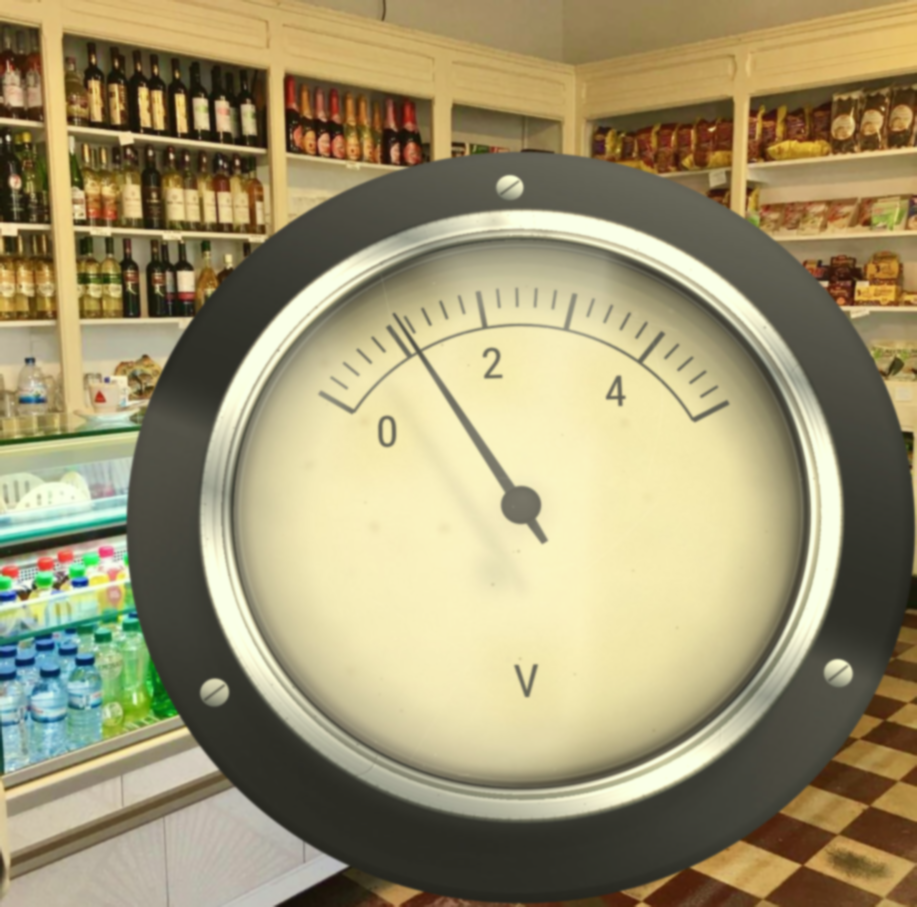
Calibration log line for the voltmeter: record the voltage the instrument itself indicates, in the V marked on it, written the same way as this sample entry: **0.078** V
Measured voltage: **1.1** V
